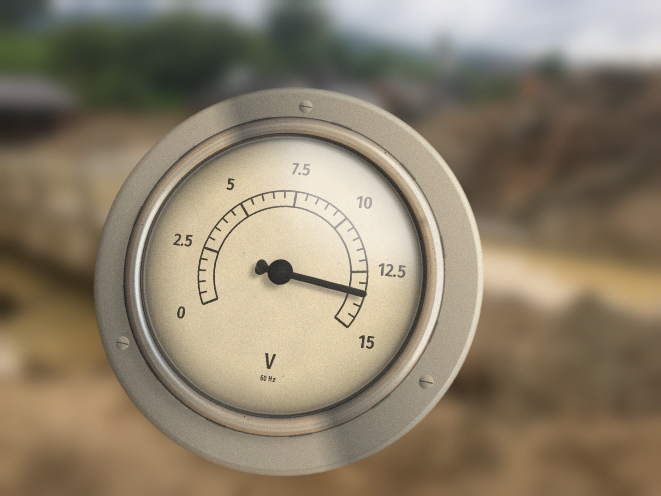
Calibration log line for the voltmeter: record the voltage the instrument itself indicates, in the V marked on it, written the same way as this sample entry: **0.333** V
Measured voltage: **13.5** V
